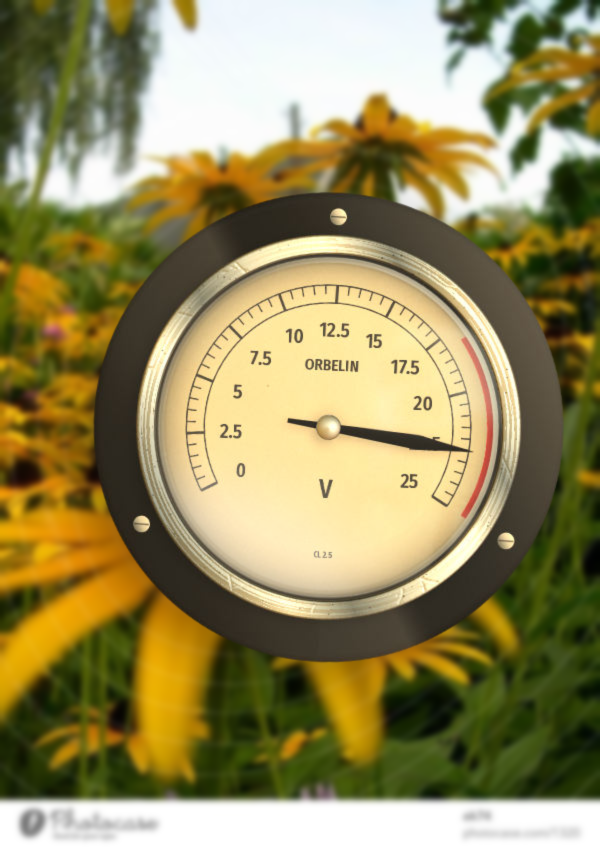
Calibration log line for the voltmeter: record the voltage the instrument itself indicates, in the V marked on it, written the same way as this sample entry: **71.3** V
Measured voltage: **22.5** V
